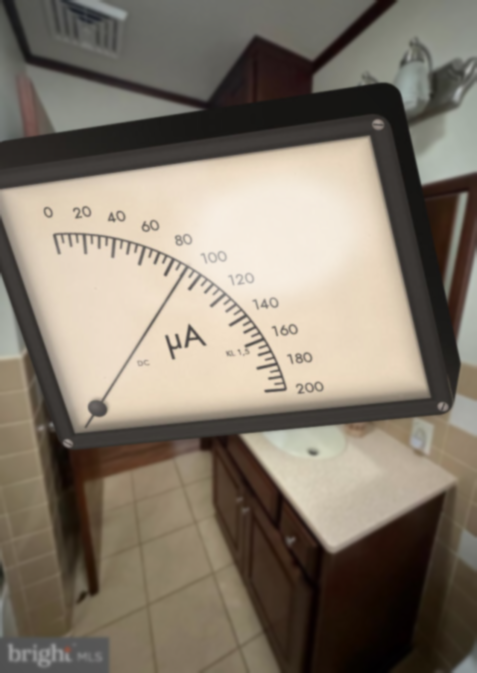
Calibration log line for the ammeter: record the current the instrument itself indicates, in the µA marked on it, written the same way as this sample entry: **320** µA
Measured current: **90** µA
